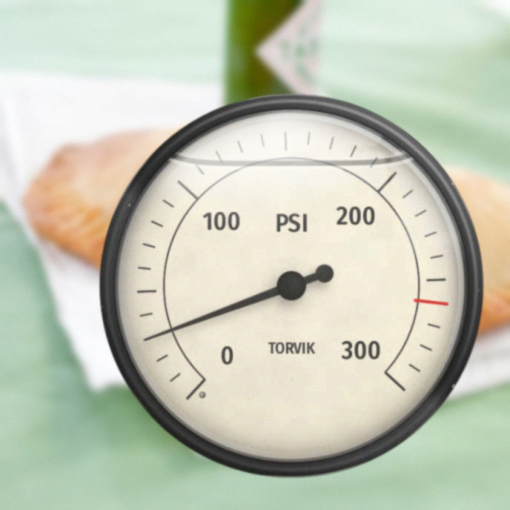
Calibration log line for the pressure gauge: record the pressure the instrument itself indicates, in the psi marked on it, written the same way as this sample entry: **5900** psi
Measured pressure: **30** psi
